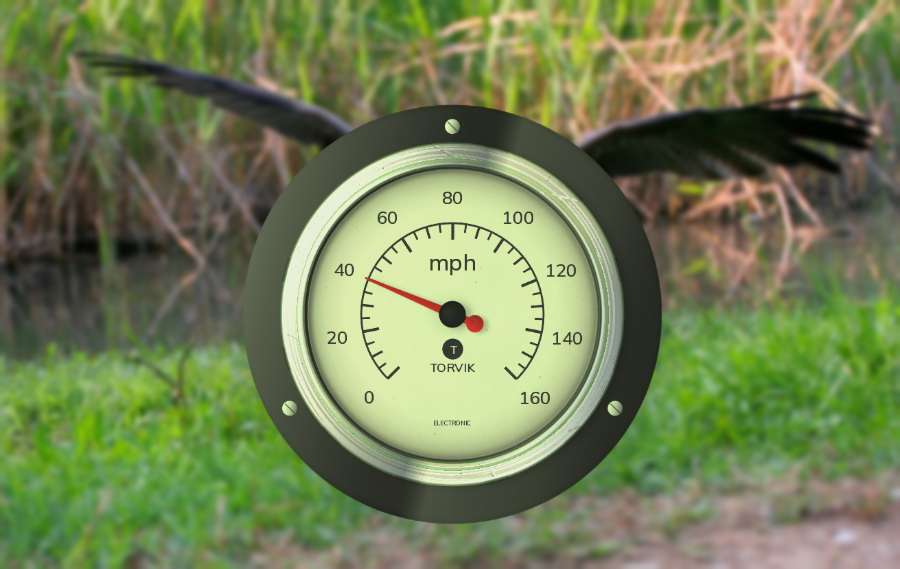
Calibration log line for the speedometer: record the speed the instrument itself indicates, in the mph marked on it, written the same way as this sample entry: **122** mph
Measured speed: **40** mph
